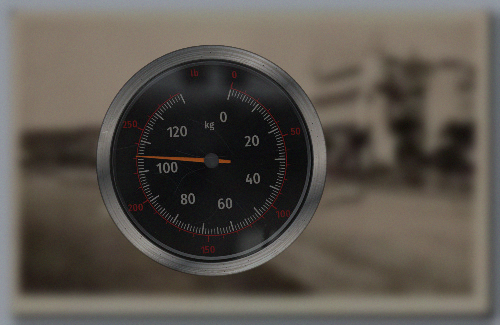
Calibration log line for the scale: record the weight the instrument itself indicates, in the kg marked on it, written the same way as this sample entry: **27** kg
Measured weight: **105** kg
